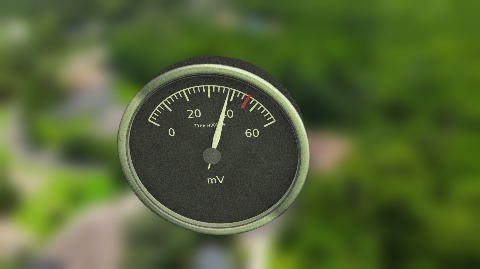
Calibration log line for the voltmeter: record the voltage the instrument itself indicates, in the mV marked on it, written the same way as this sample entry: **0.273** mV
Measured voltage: **38** mV
